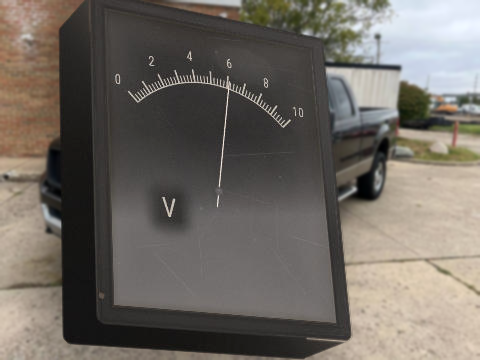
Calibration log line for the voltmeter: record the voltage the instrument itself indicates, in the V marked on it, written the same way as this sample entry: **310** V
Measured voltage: **6** V
